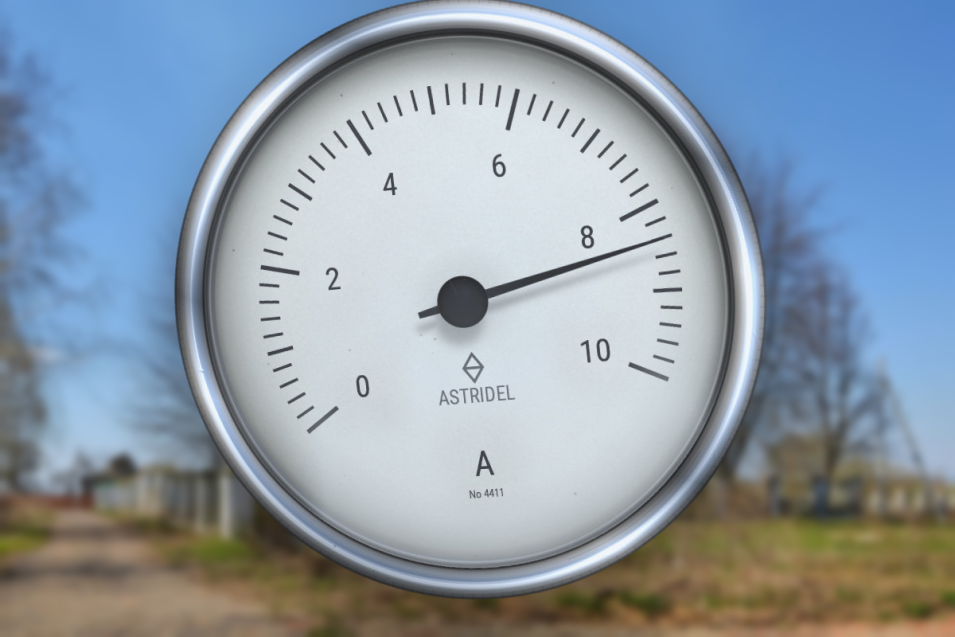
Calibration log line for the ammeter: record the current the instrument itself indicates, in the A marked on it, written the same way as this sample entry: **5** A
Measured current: **8.4** A
